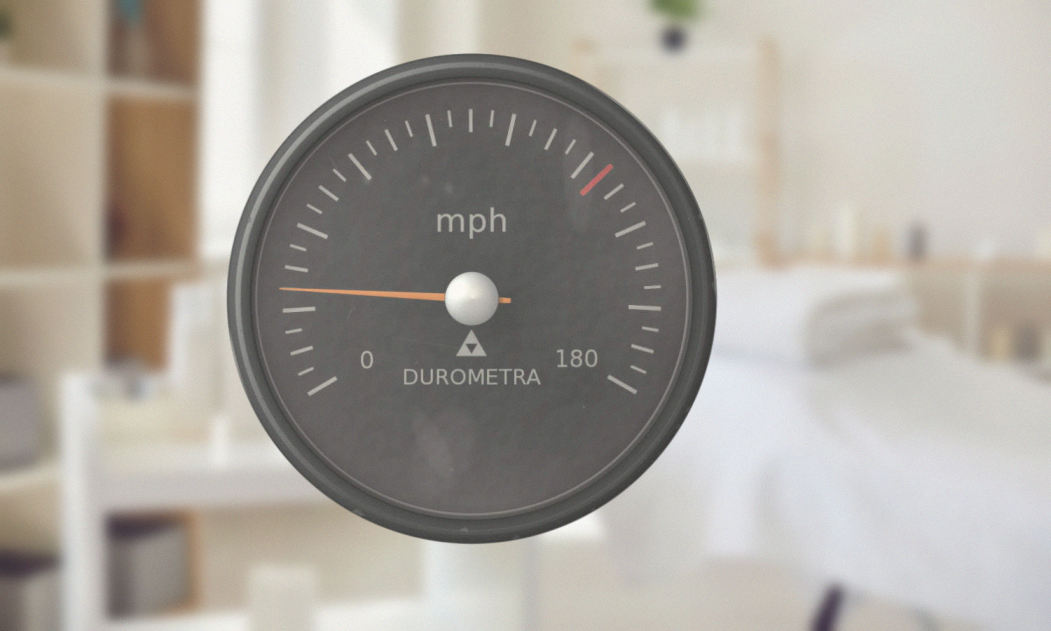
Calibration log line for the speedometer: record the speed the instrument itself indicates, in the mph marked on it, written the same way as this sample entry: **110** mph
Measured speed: **25** mph
